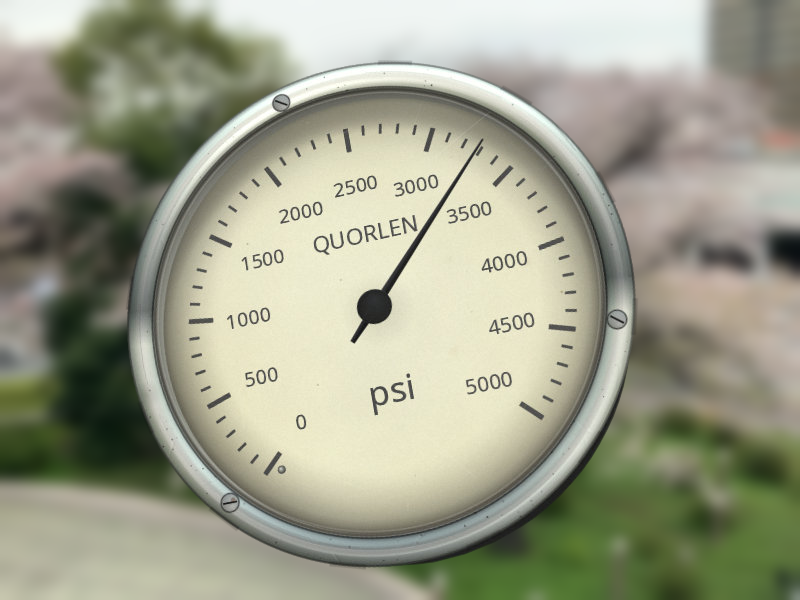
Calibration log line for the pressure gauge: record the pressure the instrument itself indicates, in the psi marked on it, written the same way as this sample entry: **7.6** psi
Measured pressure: **3300** psi
